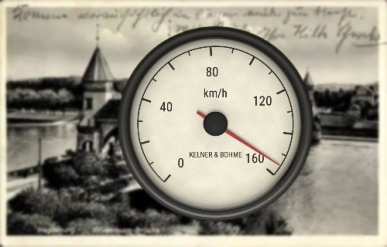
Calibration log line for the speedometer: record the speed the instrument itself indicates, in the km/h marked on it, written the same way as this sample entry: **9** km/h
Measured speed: **155** km/h
